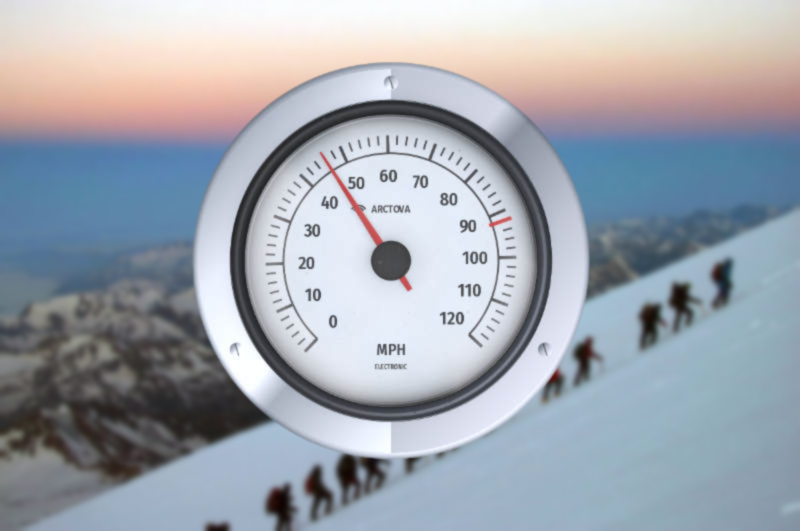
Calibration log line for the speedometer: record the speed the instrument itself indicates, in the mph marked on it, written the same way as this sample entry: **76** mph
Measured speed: **46** mph
